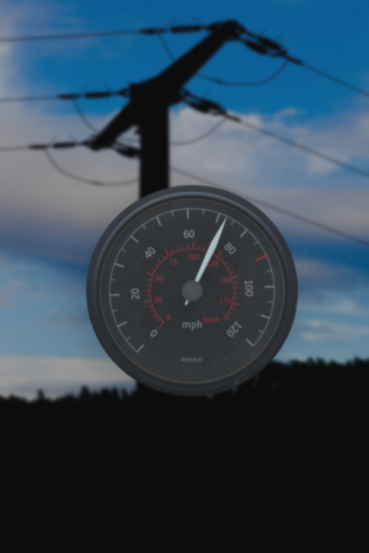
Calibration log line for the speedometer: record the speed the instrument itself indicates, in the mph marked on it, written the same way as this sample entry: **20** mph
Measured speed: **72.5** mph
